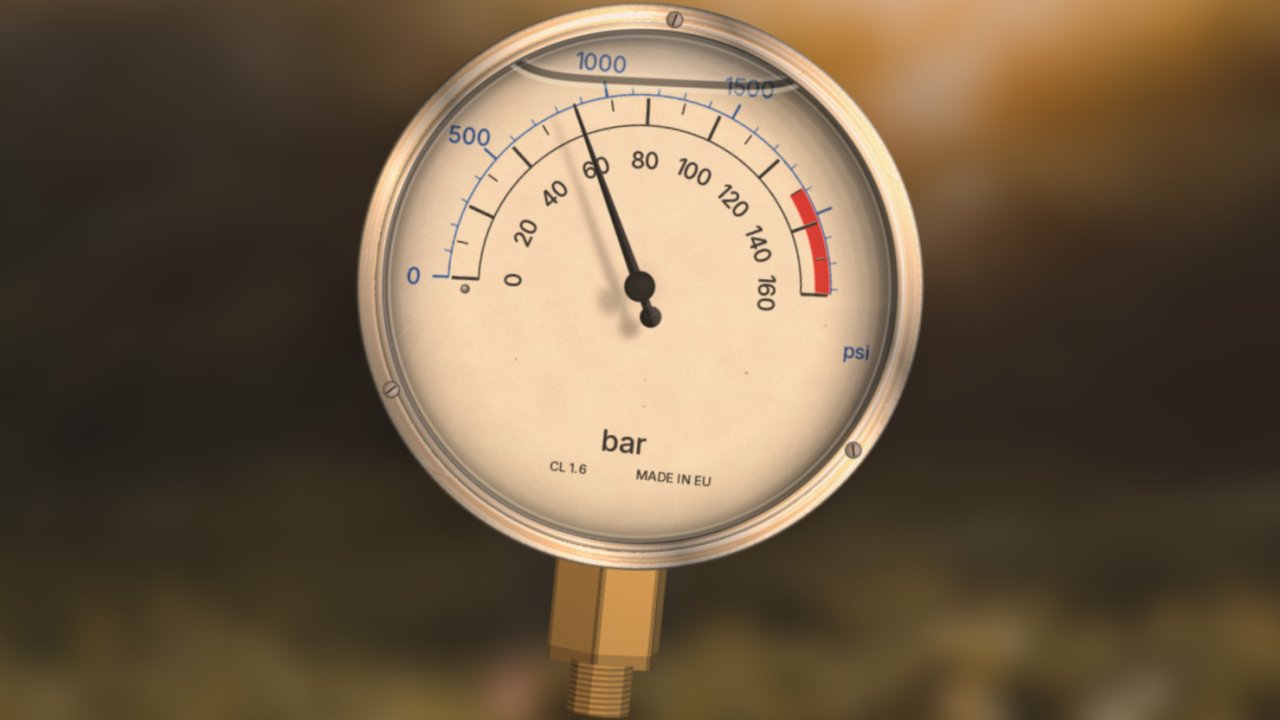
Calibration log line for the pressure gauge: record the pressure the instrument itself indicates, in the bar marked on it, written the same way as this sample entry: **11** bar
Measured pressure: **60** bar
